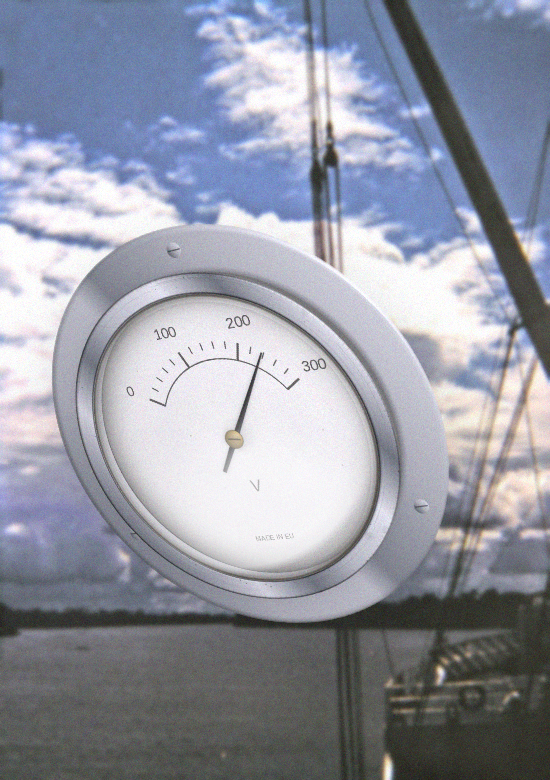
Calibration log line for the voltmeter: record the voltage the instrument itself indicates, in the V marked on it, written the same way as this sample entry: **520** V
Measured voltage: **240** V
